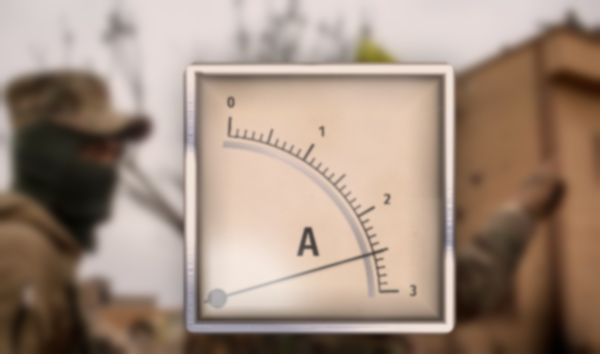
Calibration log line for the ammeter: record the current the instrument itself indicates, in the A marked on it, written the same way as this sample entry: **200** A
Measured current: **2.5** A
